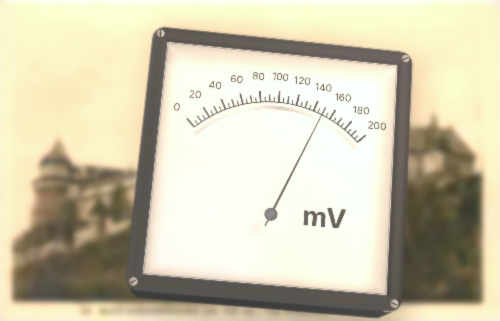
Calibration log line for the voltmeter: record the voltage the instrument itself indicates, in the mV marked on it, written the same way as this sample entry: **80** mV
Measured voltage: **150** mV
